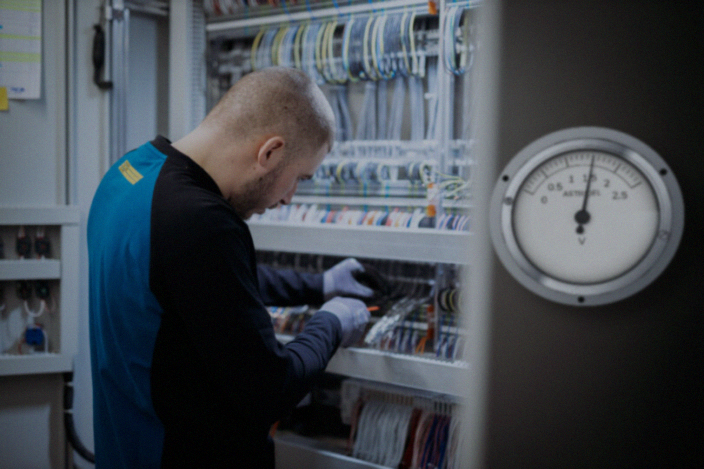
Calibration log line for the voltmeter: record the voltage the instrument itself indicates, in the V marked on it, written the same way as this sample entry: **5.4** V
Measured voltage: **1.5** V
